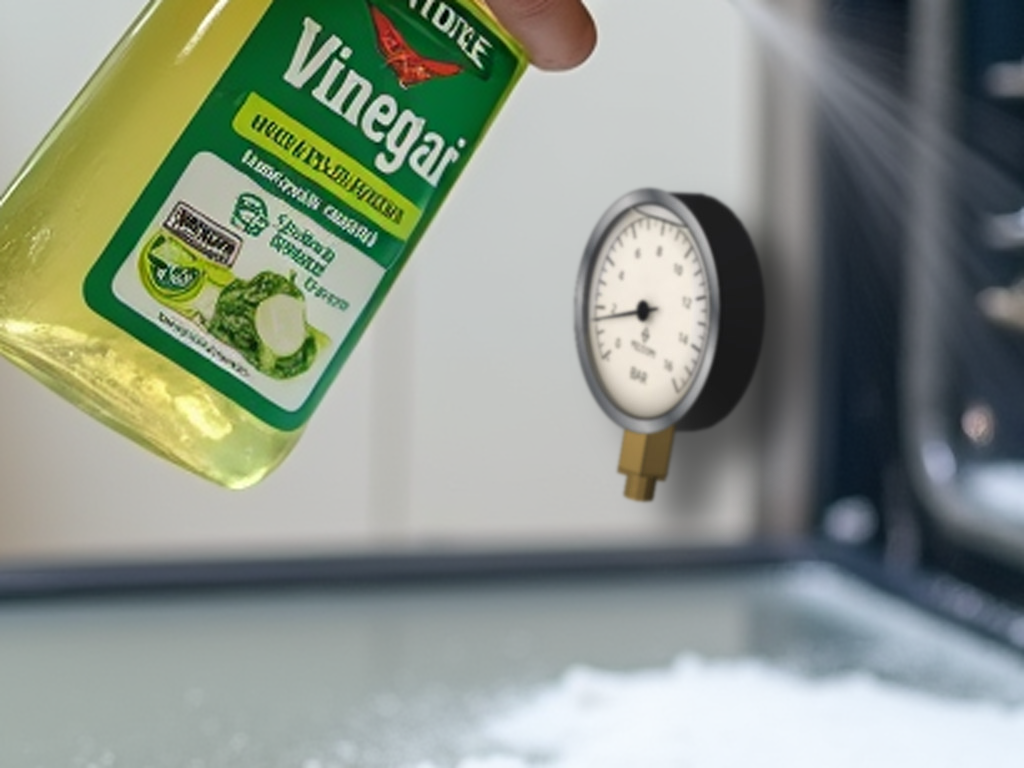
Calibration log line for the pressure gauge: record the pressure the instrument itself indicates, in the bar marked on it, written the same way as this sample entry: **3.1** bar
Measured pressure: **1.5** bar
